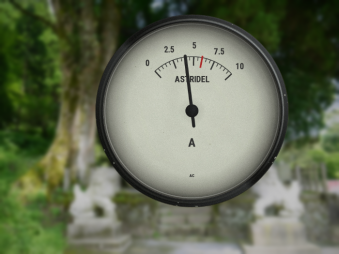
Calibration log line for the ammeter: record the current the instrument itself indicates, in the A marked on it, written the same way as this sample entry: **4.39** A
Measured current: **4** A
